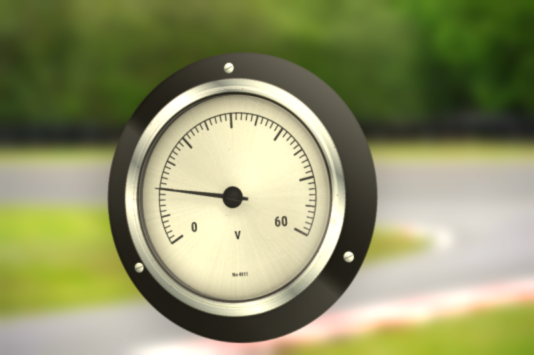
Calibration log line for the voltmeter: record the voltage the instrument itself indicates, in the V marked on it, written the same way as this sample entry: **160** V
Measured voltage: **10** V
